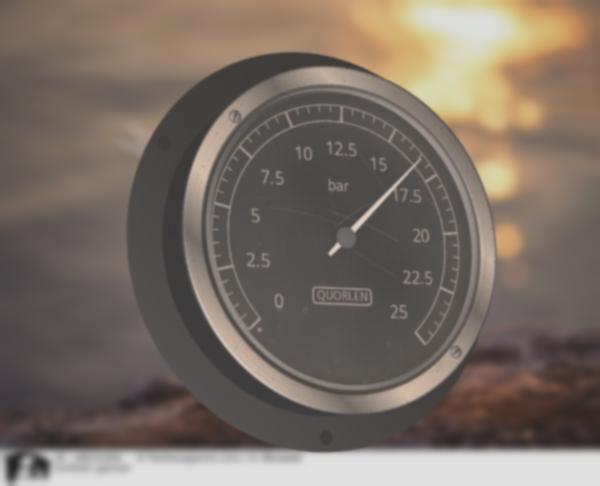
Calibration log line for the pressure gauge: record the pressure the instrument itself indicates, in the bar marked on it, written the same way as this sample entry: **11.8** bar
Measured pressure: **16.5** bar
